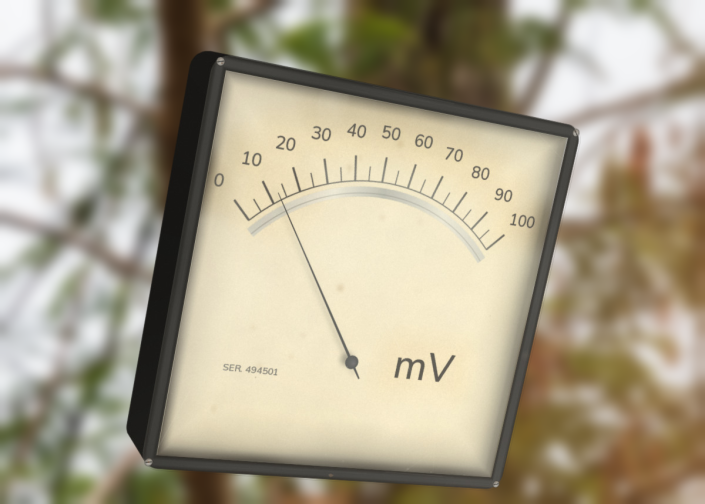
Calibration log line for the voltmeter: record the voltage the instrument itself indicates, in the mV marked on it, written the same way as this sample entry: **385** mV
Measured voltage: **12.5** mV
